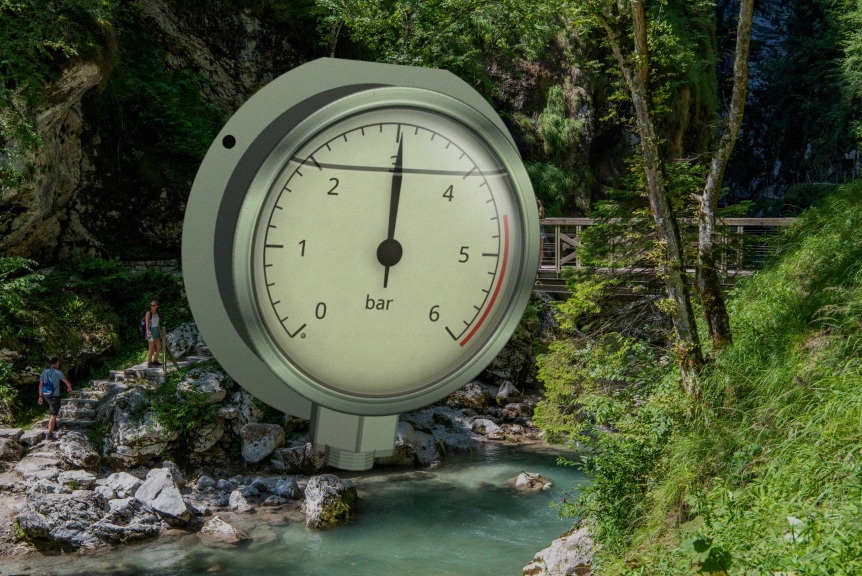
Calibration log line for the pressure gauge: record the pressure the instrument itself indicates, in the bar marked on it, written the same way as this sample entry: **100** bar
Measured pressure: **3** bar
